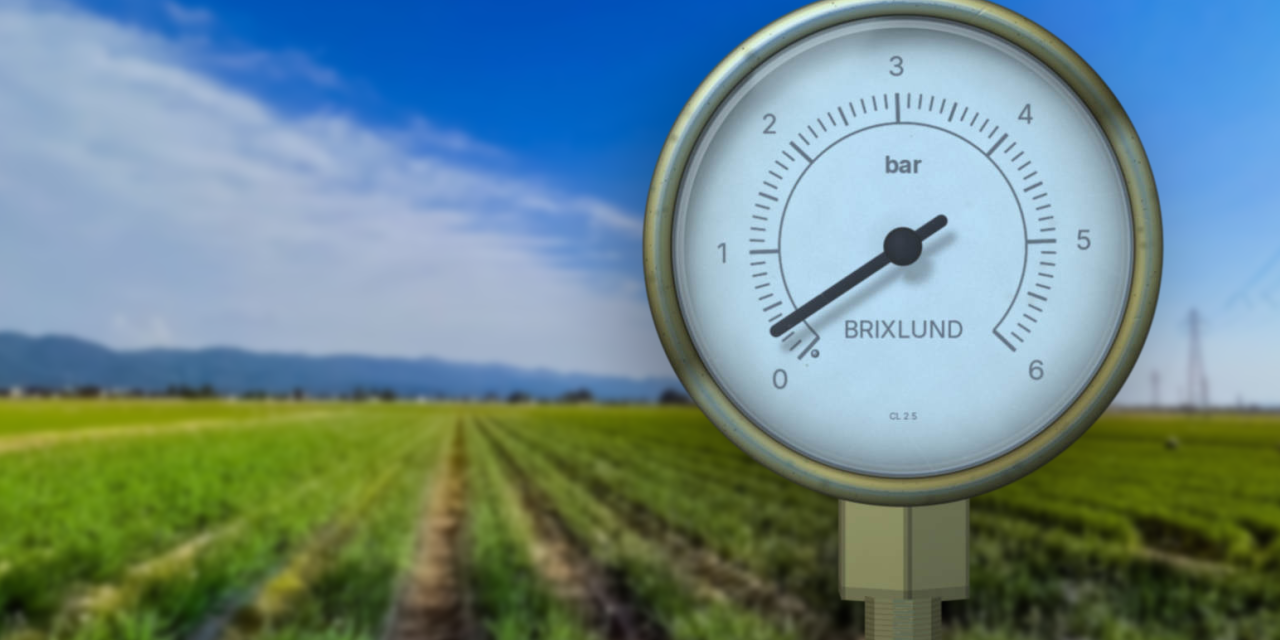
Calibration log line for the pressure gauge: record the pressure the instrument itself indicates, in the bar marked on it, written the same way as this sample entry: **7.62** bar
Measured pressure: **0.3** bar
